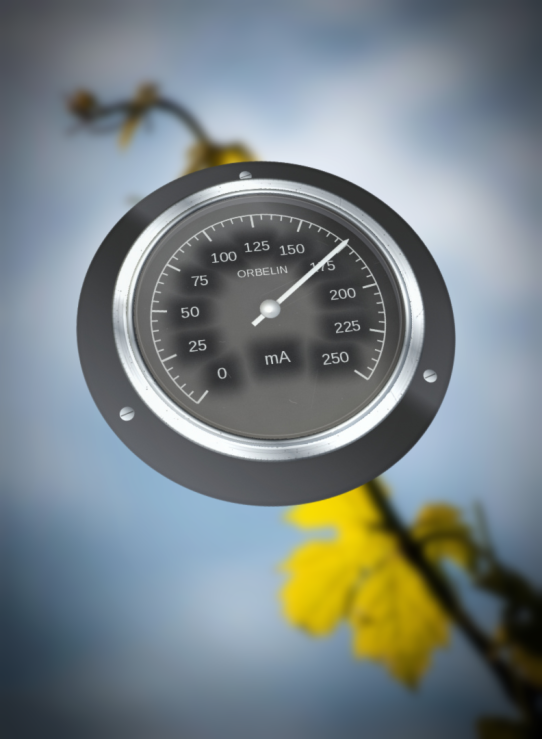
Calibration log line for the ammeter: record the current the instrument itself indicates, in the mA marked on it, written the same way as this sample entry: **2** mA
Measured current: **175** mA
